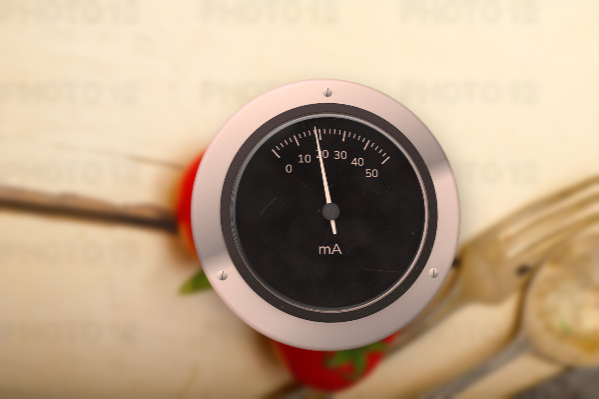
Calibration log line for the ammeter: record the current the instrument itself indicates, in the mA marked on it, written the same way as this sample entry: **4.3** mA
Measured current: **18** mA
